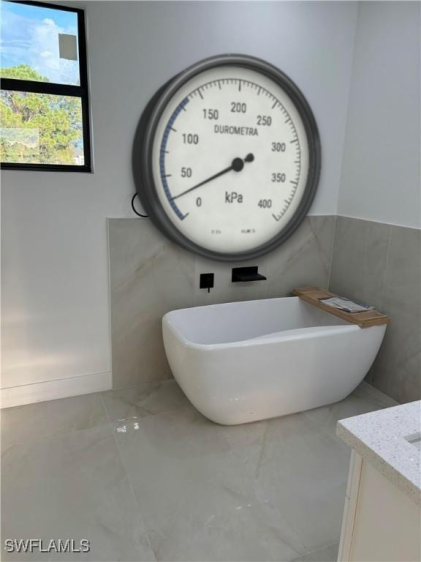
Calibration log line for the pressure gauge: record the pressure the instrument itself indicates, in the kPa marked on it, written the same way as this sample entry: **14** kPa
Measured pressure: **25** kPa
